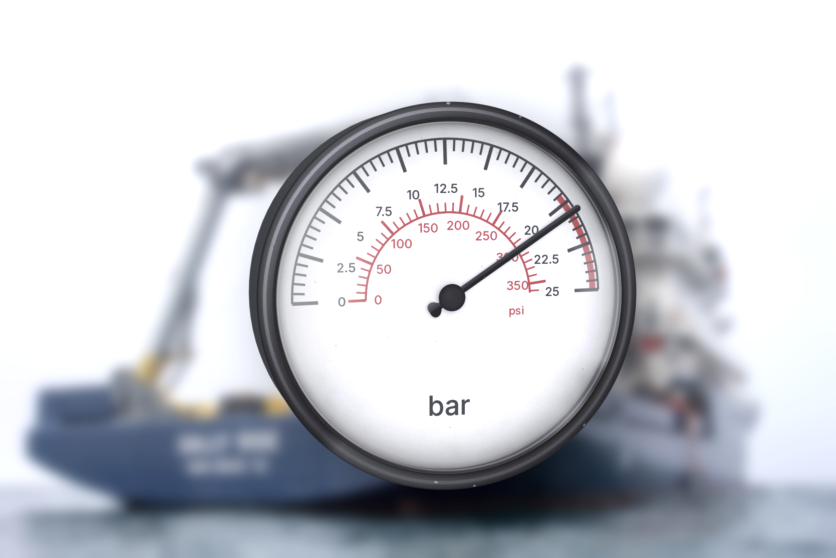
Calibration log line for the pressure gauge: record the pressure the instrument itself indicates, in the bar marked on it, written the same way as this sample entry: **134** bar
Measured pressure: **20.5** bar
